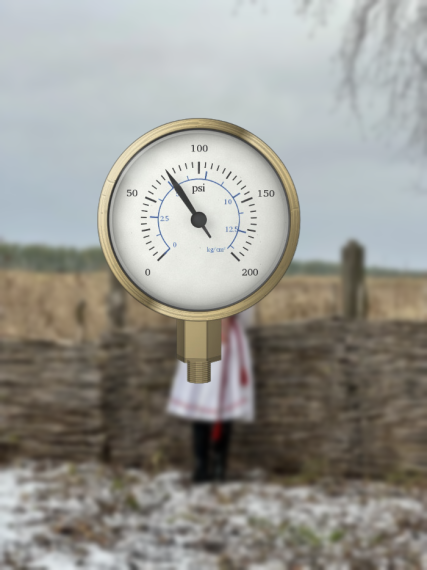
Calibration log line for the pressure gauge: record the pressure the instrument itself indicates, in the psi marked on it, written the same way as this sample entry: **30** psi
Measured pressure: **75** psi
